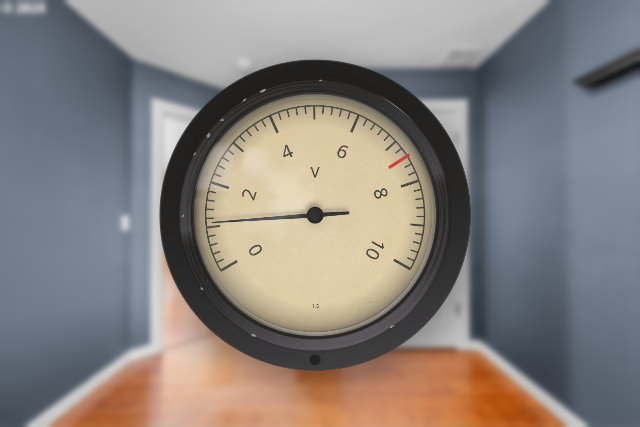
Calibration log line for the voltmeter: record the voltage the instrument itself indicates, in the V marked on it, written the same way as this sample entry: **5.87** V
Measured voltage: **1.1** V
